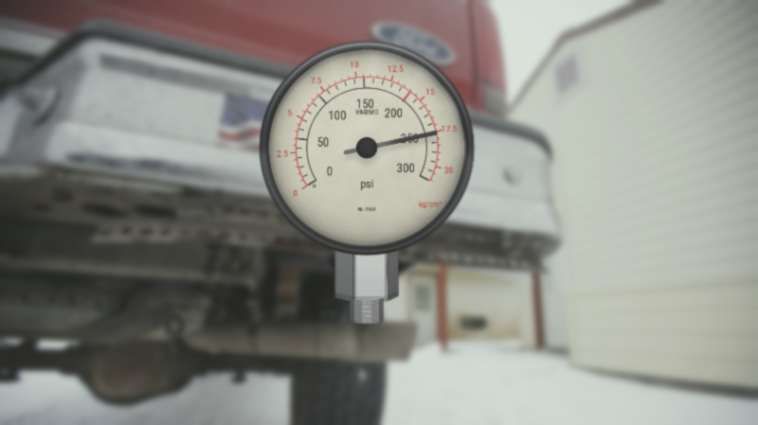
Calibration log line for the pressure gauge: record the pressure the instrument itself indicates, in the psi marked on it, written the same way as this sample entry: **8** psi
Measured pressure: **250** psi
